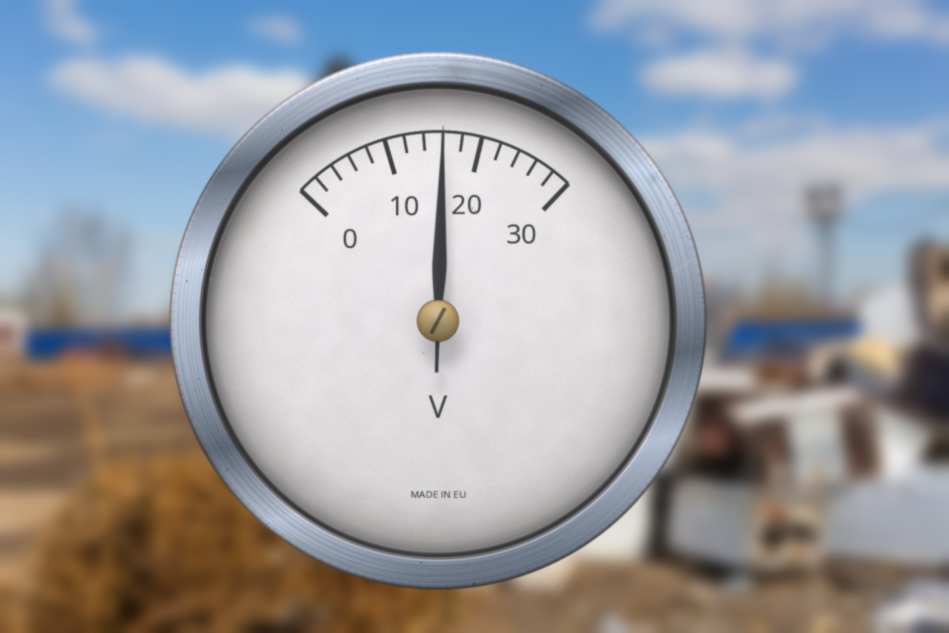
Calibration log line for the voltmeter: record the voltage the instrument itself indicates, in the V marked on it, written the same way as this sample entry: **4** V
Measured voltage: **16** V
